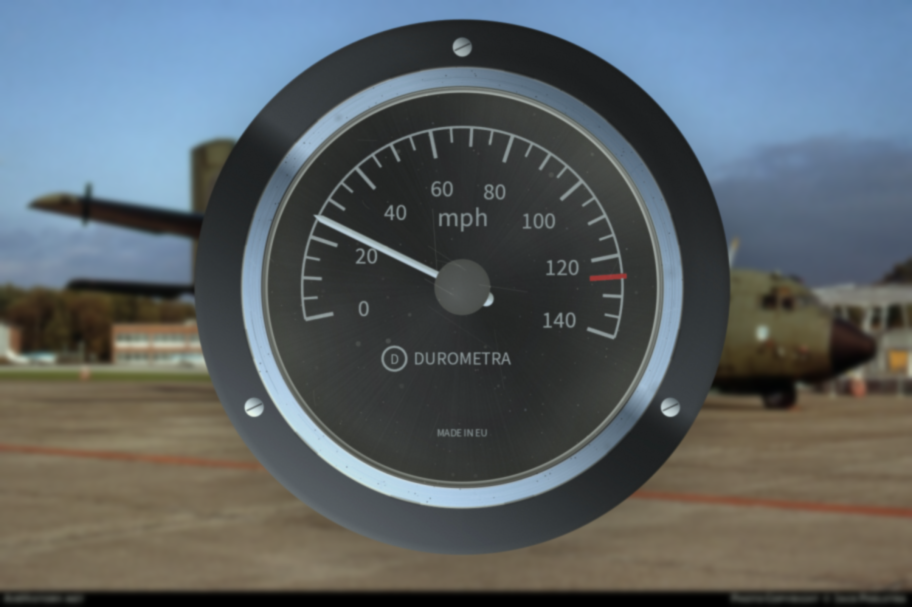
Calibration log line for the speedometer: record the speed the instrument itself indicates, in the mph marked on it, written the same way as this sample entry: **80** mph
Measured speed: **25** mph
